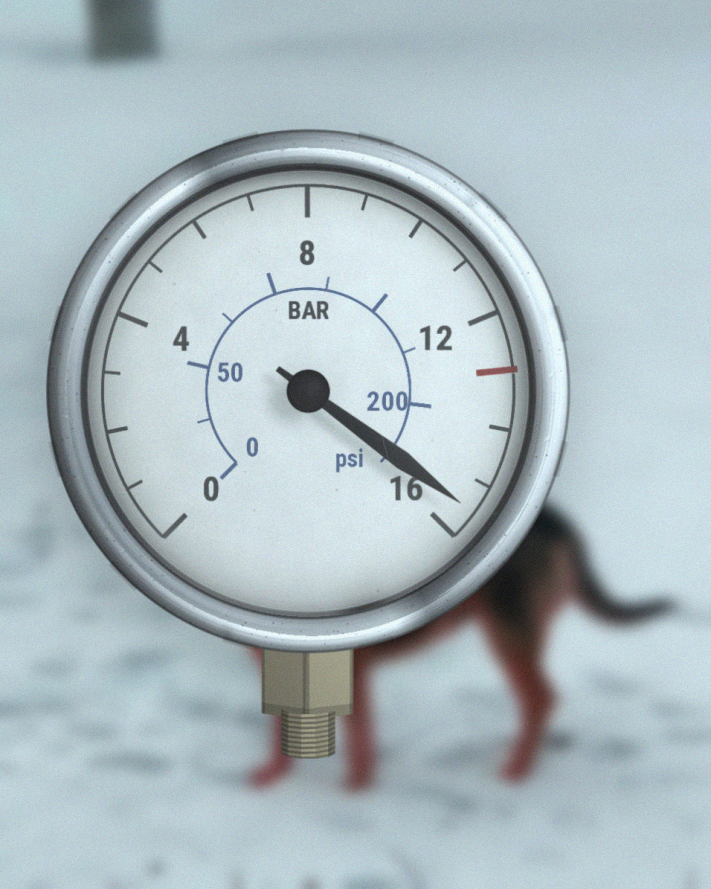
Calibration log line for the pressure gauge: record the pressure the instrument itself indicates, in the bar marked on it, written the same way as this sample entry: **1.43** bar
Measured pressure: **15.5** bar
